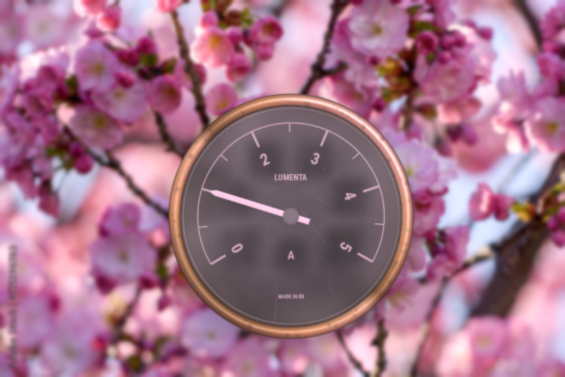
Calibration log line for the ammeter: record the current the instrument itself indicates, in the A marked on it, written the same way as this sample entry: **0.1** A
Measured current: **1** A
